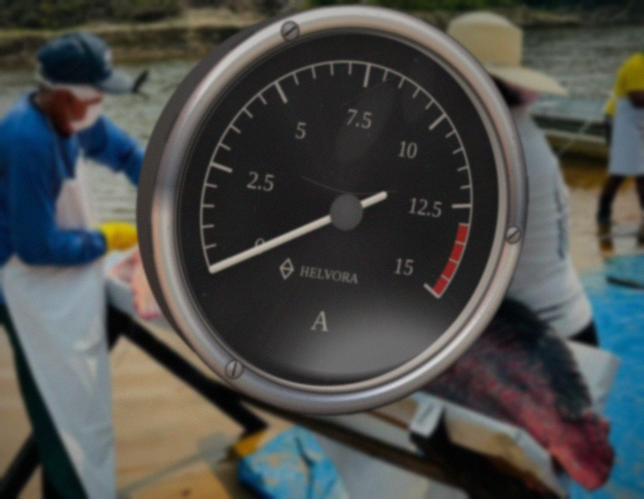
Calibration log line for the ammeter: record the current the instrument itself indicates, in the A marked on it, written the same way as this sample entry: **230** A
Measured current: **0** A
